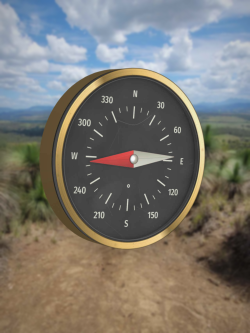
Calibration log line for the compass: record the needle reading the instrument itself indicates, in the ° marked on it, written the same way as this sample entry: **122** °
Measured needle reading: **265** °
